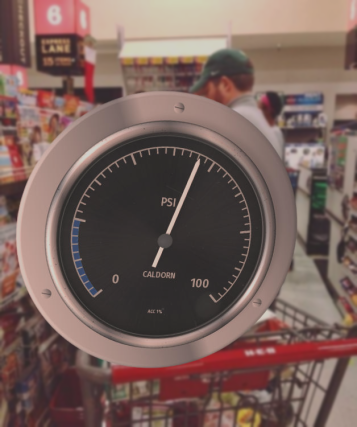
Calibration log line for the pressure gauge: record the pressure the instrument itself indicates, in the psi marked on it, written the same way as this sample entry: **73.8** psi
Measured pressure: **56** psi
